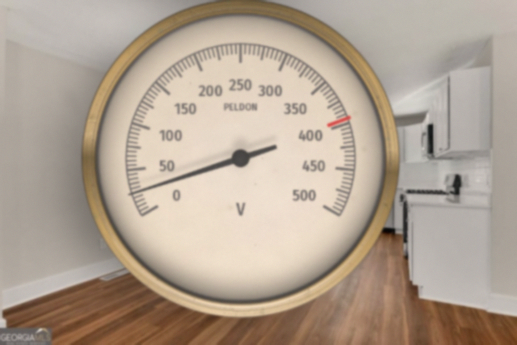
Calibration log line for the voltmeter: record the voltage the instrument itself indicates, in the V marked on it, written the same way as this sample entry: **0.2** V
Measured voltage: **25** V
